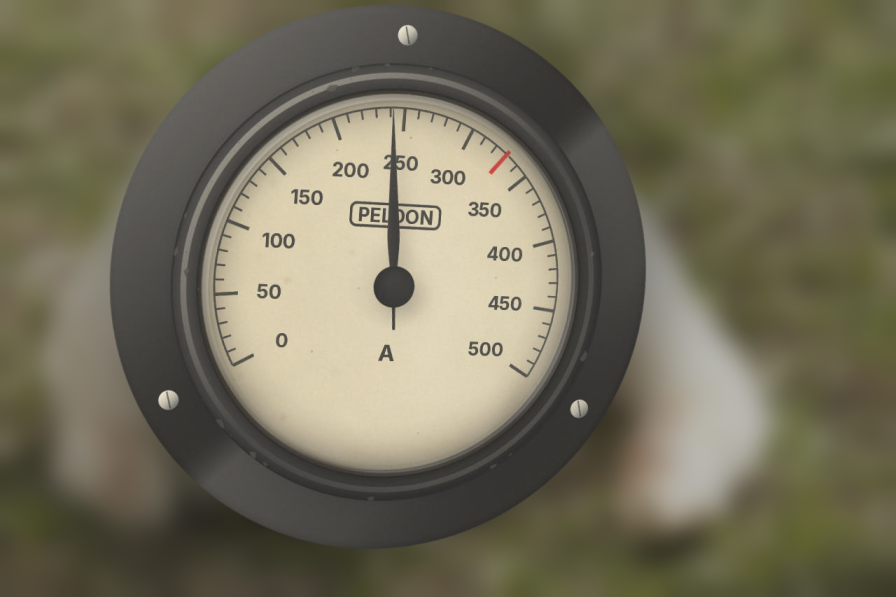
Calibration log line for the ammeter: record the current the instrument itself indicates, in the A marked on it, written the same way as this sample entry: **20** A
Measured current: **240** A
